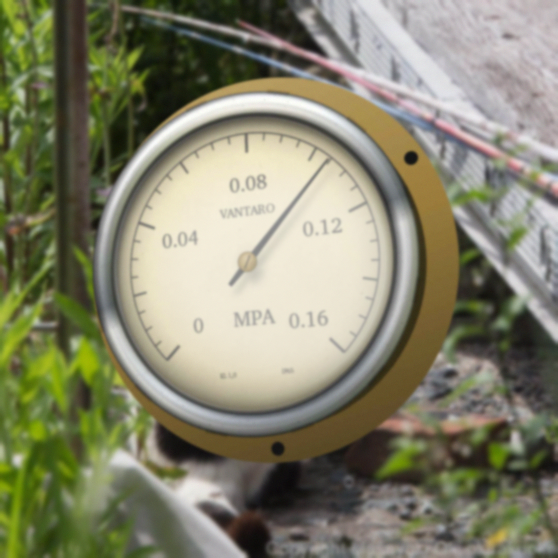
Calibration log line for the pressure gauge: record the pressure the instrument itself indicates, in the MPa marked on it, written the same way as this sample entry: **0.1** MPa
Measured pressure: **0.105** MPa
